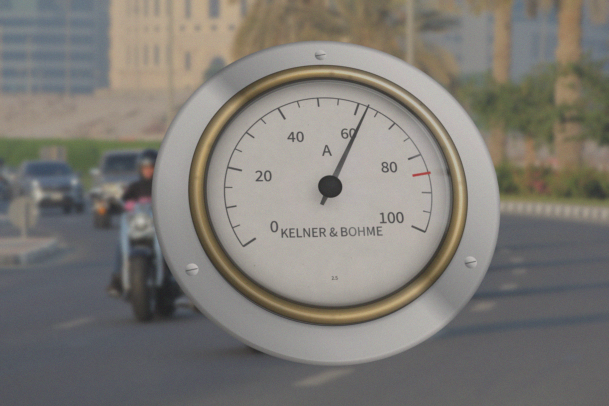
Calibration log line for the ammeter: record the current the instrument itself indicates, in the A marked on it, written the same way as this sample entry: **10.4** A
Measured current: **62.5** A
